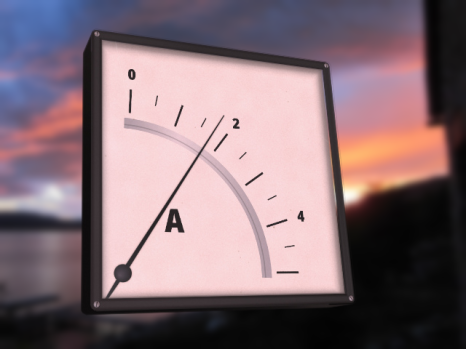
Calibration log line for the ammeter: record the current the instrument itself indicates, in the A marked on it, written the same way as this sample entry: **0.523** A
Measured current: **1.75** A
